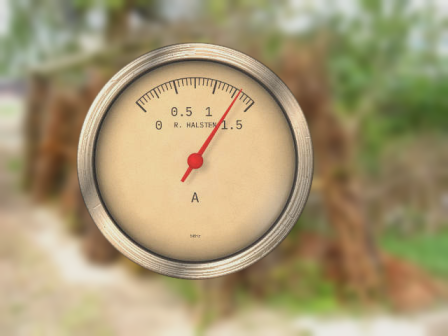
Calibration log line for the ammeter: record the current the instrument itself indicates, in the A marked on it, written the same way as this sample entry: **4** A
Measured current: **1.3** A
